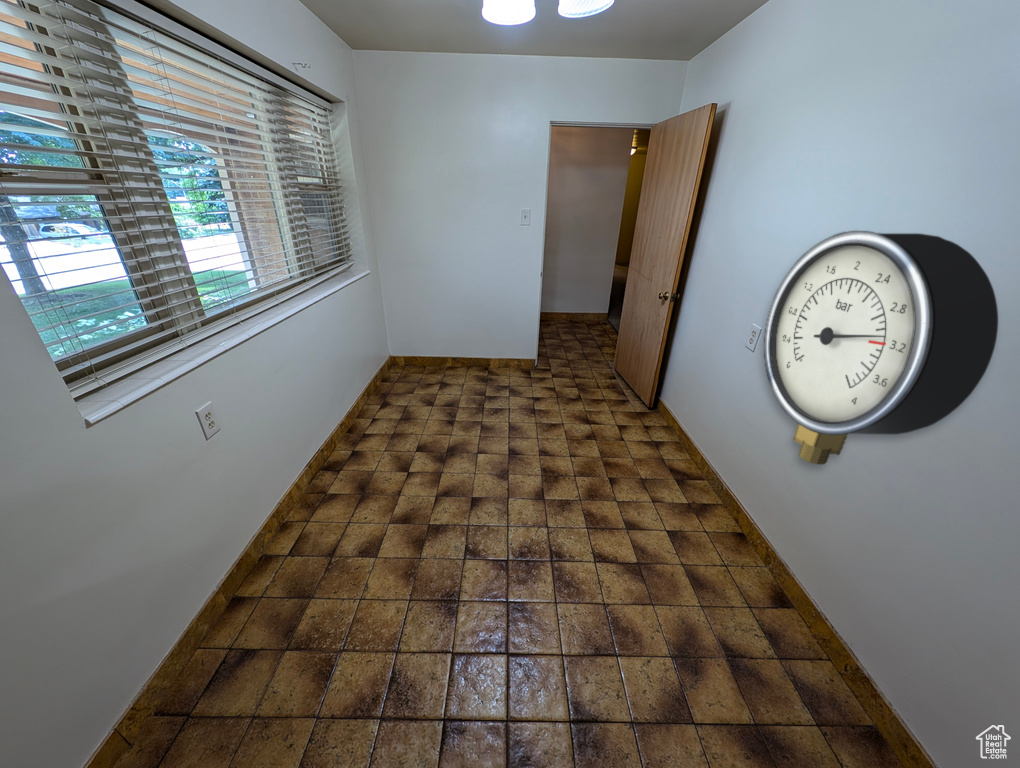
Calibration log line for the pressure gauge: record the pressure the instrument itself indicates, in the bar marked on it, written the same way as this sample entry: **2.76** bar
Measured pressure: **3.1** bar
